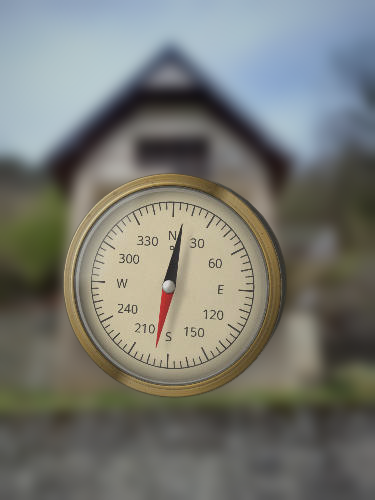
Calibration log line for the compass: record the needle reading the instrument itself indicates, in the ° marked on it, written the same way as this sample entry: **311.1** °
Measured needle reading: **190** °
